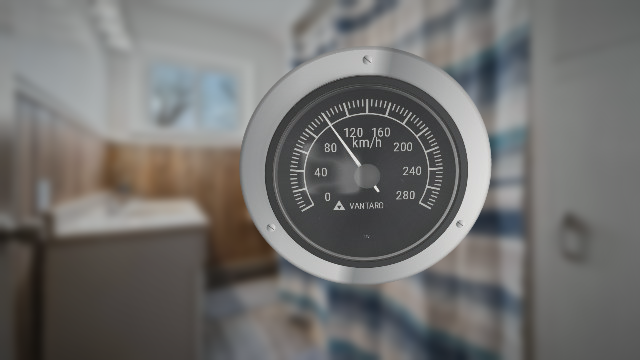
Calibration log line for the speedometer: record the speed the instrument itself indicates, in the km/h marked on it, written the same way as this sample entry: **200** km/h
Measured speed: **100** km/h
